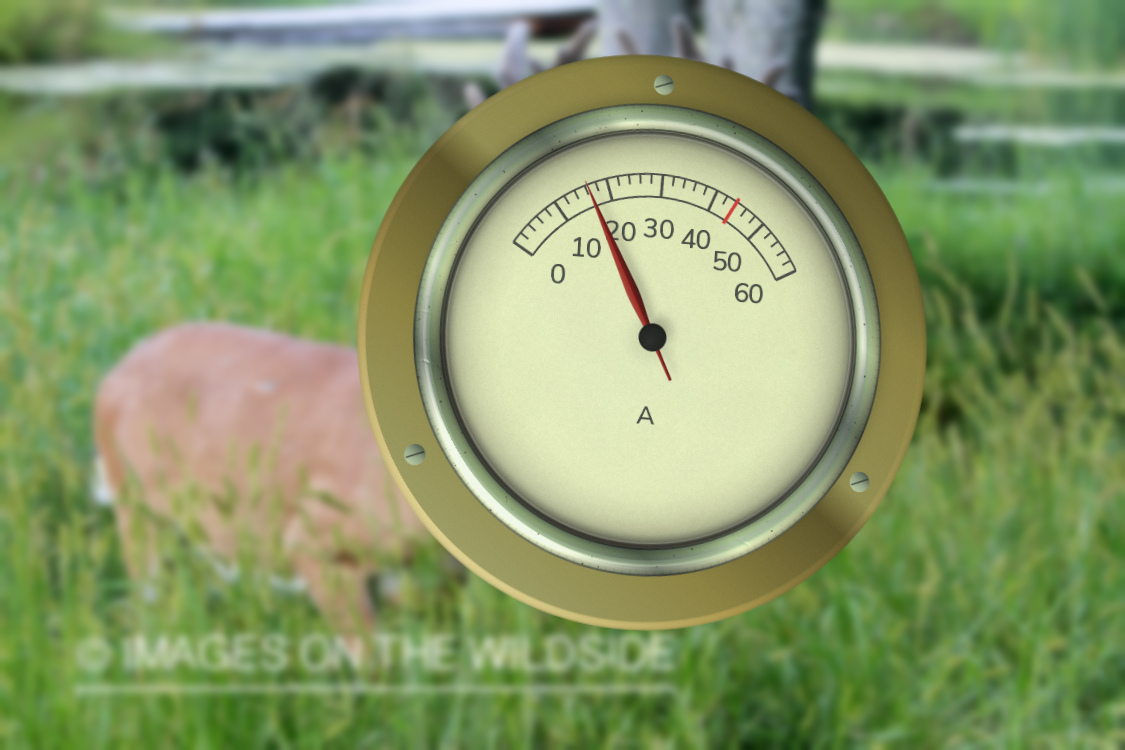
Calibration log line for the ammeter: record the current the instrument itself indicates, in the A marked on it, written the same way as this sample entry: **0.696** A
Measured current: **16** A
